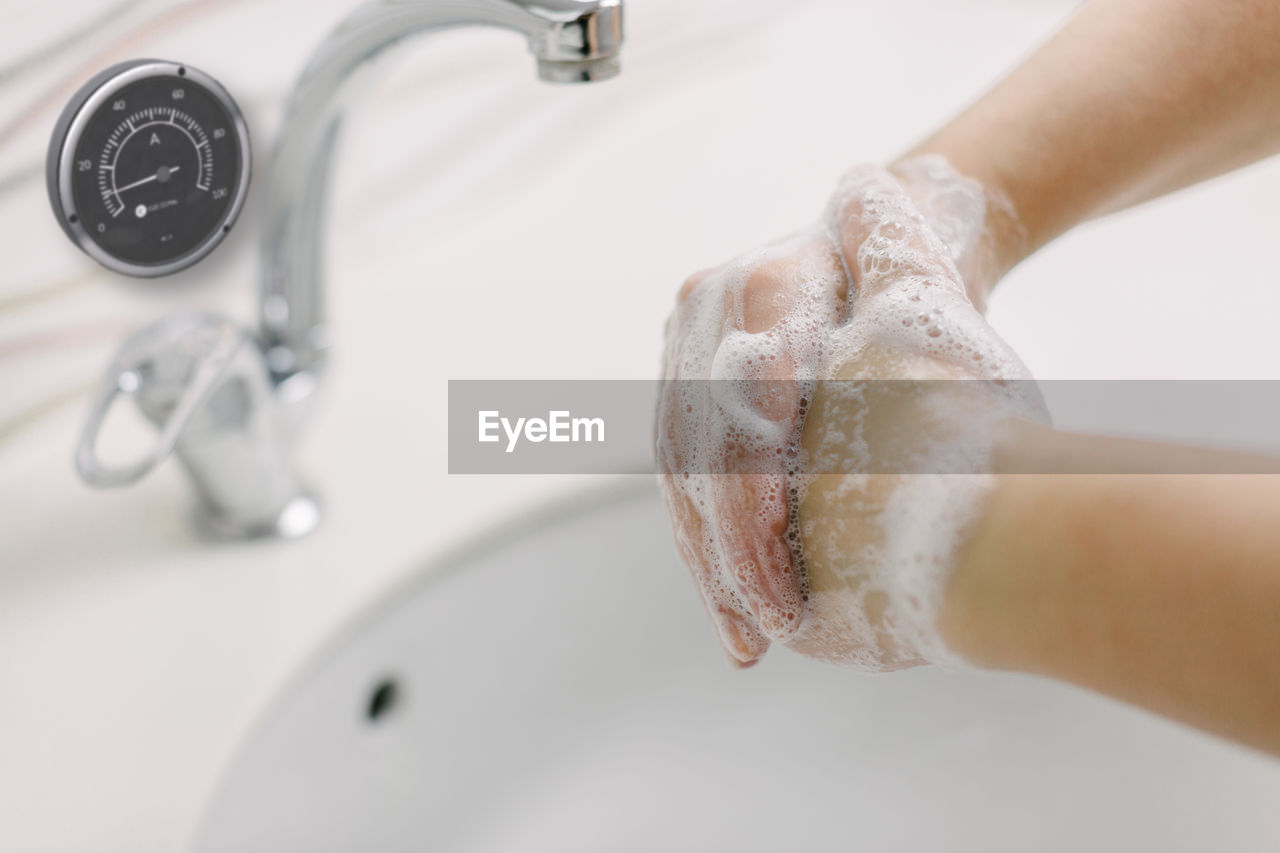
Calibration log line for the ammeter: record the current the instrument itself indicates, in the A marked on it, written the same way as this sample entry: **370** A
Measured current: **10** A
